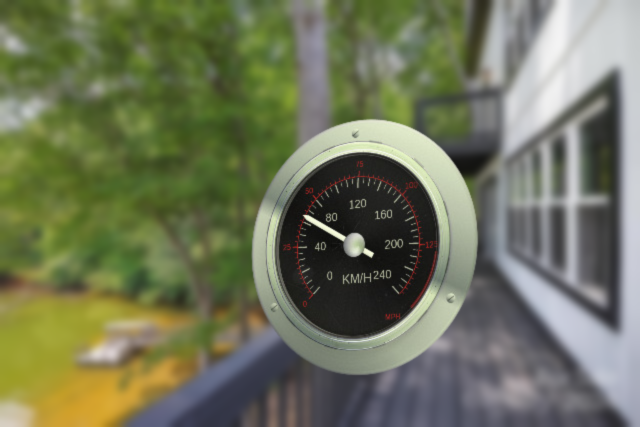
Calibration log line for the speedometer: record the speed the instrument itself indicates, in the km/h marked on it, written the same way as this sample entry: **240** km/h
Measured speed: **65** km/h
